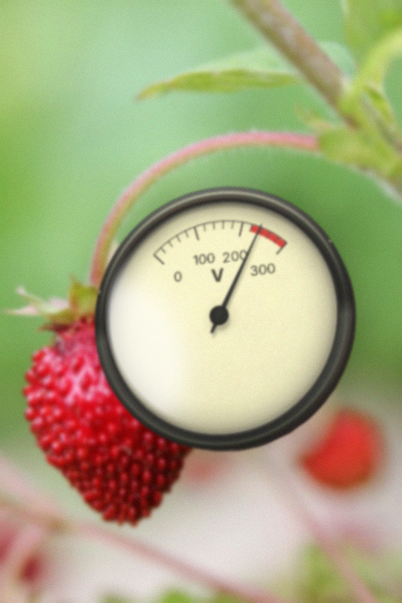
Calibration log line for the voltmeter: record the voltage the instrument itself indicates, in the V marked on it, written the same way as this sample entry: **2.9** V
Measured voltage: **240** V
